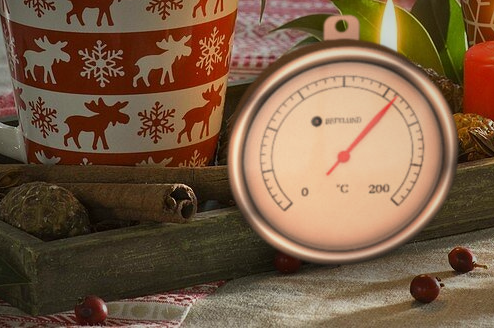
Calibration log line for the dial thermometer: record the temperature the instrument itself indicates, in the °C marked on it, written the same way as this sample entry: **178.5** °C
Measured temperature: **130** °C
